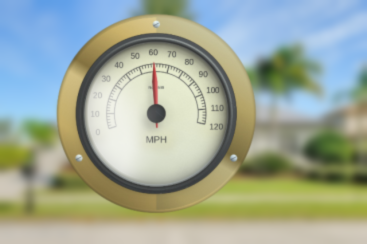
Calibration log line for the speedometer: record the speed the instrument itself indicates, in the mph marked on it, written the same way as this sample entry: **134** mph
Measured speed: **60** mph
